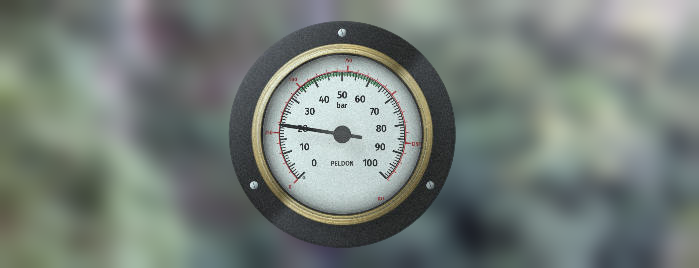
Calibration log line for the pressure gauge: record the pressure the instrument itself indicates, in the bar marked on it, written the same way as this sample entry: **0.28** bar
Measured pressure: **20** bar
